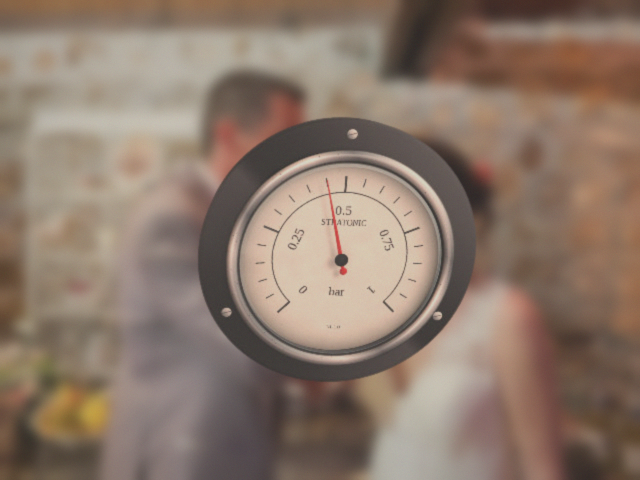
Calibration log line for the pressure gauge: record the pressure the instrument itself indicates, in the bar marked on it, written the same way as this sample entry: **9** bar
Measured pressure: **0.45** bar
